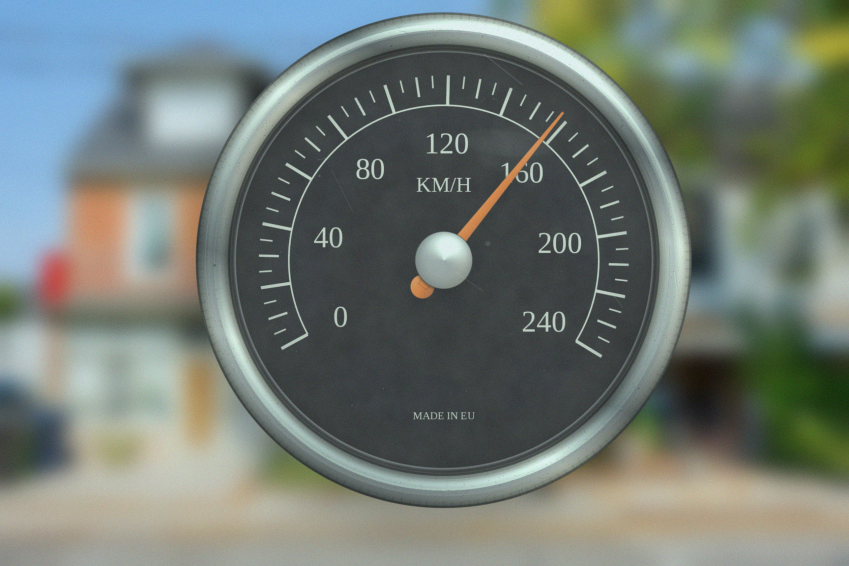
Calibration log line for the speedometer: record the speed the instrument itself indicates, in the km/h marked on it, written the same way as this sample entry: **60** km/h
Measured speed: **157.5** km/h
